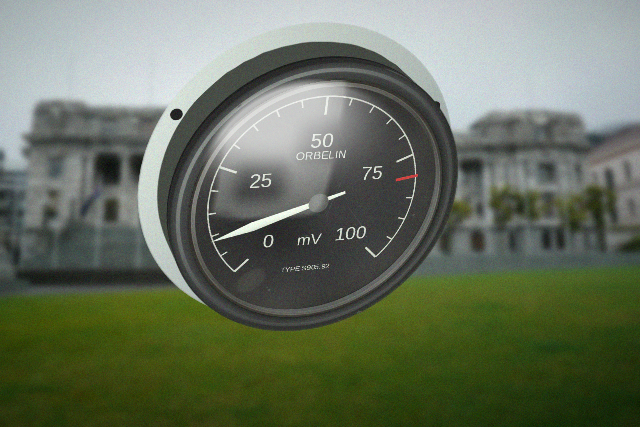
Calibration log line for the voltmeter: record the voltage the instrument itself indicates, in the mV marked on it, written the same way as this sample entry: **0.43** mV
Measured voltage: **10** mV
